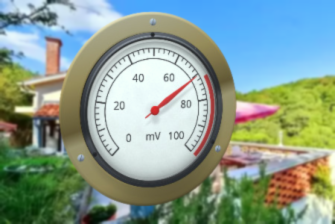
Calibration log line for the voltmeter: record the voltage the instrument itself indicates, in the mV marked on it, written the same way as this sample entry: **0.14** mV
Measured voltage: **70** mV
